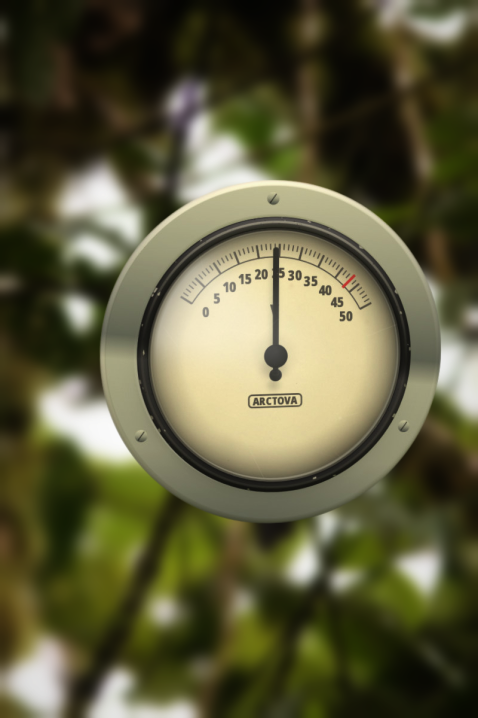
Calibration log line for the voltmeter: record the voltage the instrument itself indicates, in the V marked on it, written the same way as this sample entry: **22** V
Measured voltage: **24** V
